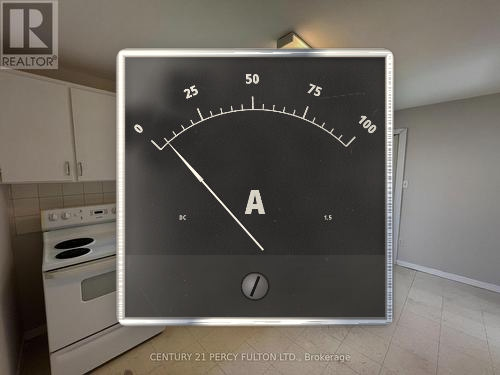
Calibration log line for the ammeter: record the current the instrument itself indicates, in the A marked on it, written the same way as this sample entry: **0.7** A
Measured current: **5** A
